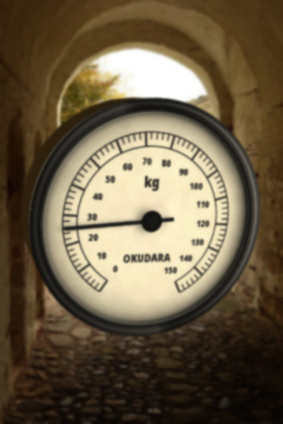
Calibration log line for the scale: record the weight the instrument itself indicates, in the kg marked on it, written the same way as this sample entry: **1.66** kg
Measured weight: **26** kg
